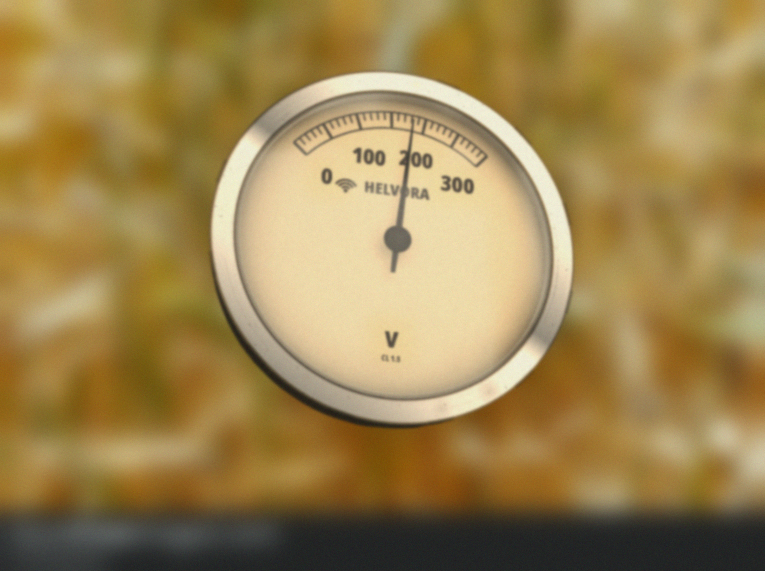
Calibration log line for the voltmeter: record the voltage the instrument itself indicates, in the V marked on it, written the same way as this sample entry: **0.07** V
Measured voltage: **180** V
